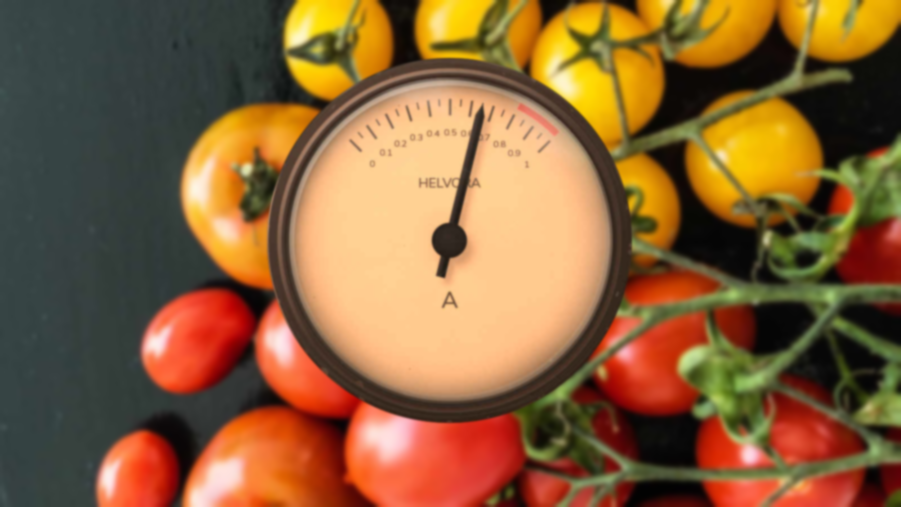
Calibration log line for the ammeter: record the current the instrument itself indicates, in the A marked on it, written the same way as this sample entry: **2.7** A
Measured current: **0.65** A
